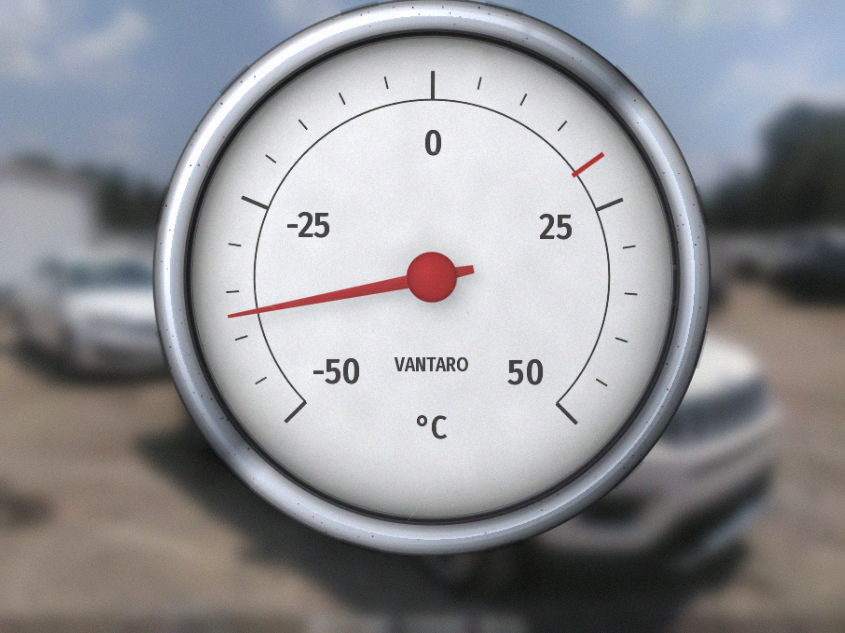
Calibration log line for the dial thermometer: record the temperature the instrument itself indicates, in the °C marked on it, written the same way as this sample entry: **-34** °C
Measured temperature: **-37.5** °C
